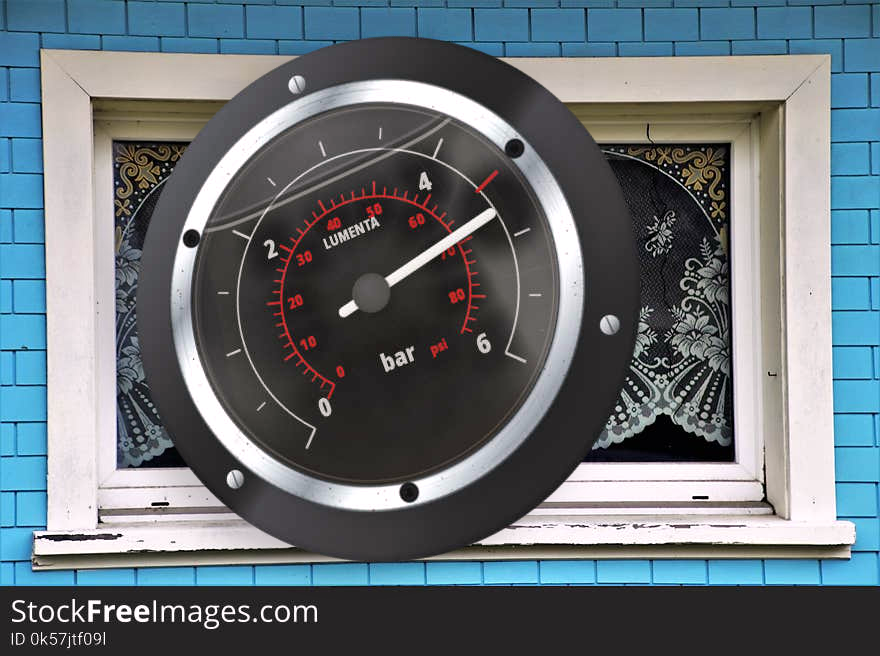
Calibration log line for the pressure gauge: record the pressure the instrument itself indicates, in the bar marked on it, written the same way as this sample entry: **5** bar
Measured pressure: **4.75** bar
